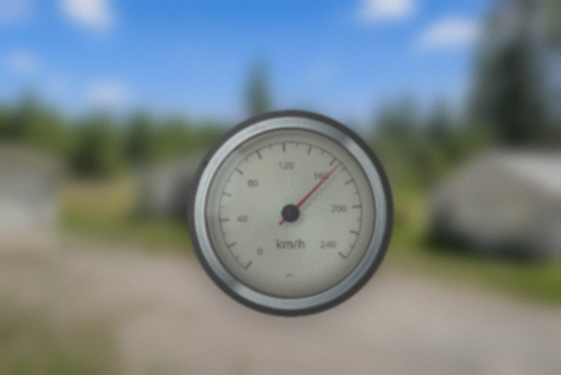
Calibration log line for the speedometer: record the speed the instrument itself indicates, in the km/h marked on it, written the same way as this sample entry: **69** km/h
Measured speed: **165** km/h
